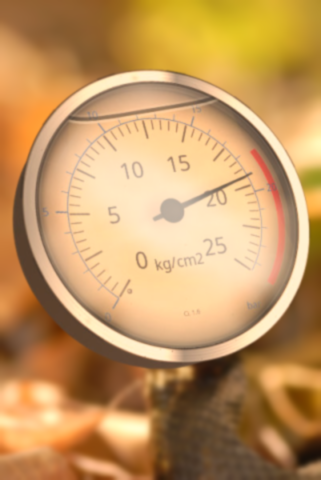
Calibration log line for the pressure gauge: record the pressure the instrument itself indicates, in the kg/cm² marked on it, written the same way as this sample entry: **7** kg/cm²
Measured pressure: **19.5** kg/cm²
